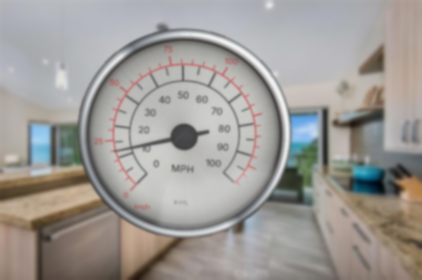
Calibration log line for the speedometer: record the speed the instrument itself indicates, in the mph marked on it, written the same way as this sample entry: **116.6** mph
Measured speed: **12.5** mph
